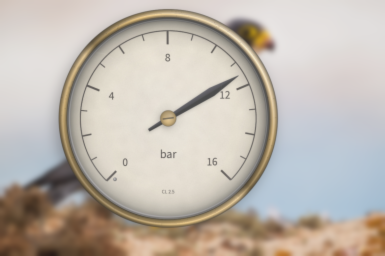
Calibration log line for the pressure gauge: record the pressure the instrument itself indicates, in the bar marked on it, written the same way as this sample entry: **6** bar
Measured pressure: **11.5** bar
